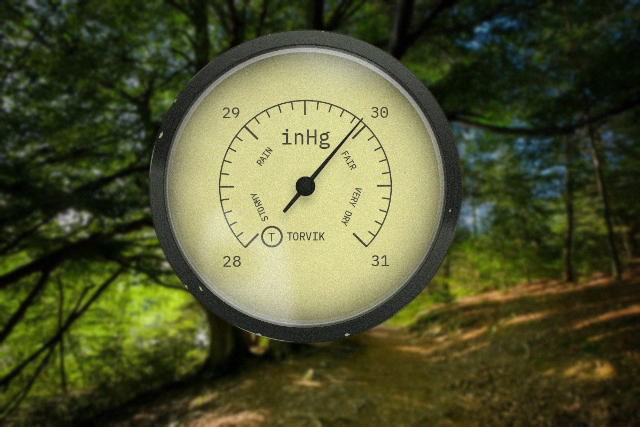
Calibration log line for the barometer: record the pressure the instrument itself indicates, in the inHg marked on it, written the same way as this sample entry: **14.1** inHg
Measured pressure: **29.95** inHg
